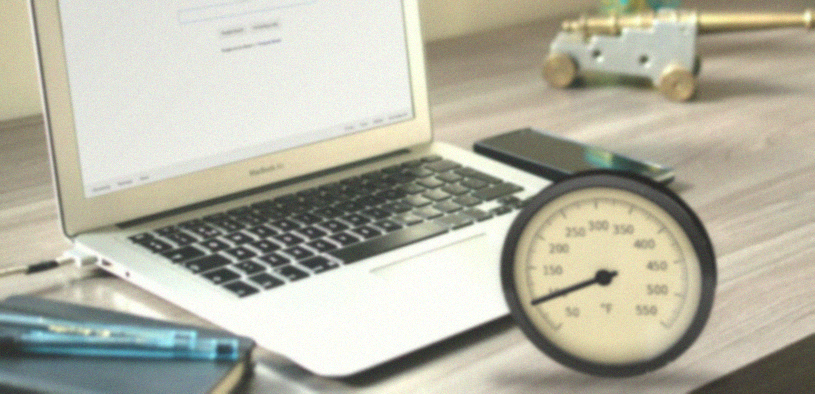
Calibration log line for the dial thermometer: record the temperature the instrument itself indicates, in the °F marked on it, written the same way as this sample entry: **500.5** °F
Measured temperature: **100** °F
